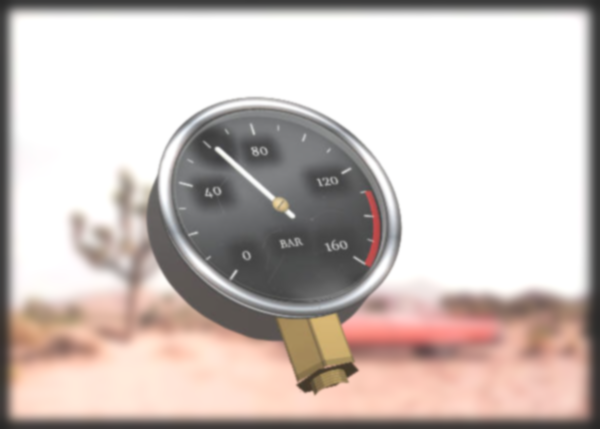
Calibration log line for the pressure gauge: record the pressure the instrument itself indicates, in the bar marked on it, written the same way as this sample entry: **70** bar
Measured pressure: **60** bar
